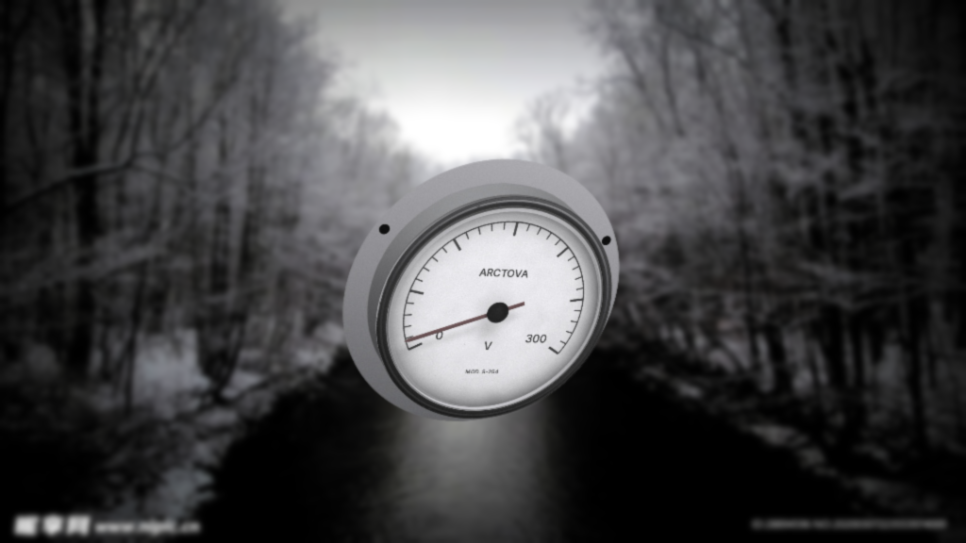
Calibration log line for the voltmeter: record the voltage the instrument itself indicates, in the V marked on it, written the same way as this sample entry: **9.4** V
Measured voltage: **10** V
